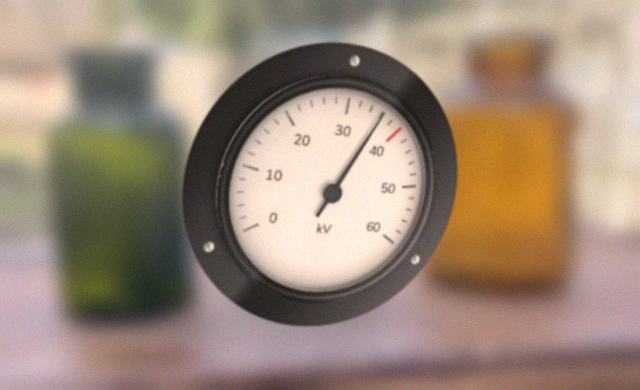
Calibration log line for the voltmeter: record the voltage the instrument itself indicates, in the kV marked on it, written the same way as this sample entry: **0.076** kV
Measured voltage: **36** kV
